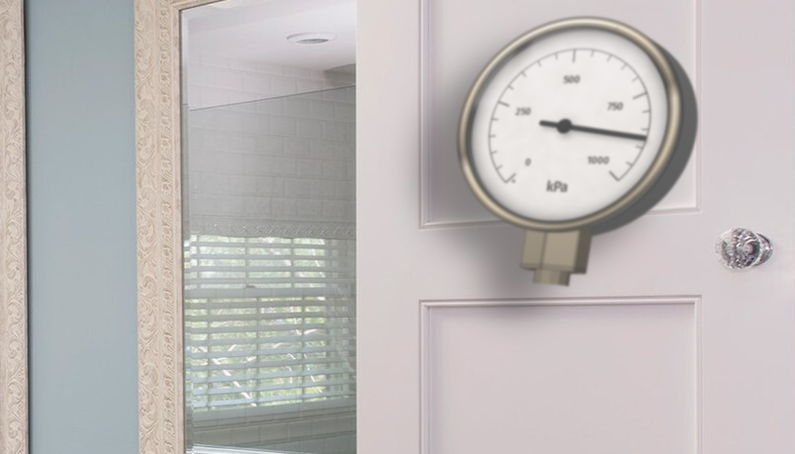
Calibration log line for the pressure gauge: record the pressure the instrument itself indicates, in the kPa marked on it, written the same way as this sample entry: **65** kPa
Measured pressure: **875** kPa
